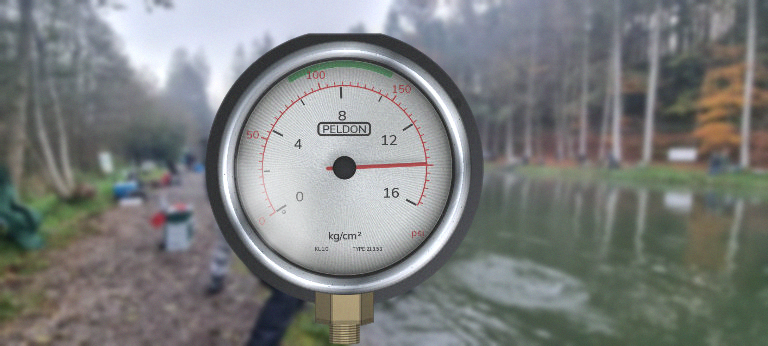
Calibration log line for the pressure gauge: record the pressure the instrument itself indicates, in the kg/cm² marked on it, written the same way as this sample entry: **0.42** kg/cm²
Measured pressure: **14** kg/cm²
